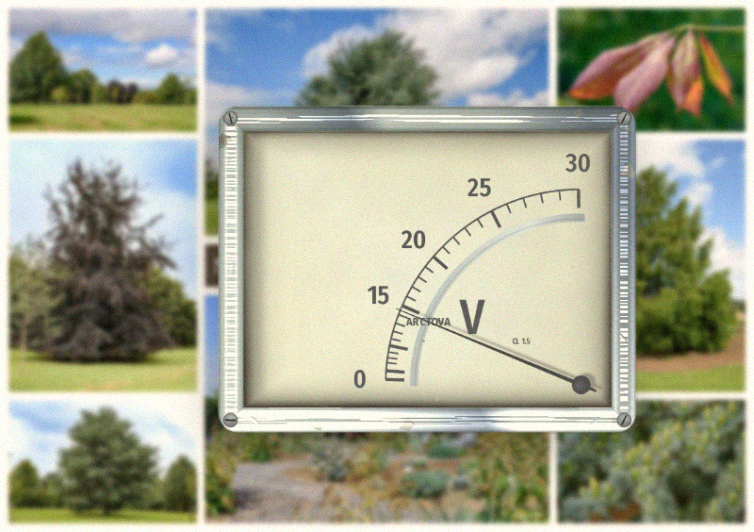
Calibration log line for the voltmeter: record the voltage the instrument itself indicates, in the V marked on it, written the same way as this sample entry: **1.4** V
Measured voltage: **14.5** V
